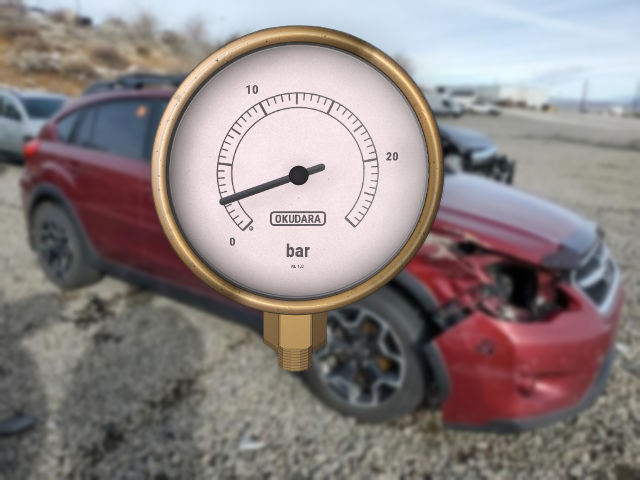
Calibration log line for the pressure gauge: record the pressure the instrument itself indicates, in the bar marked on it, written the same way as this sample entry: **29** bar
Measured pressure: **2.5** bar
